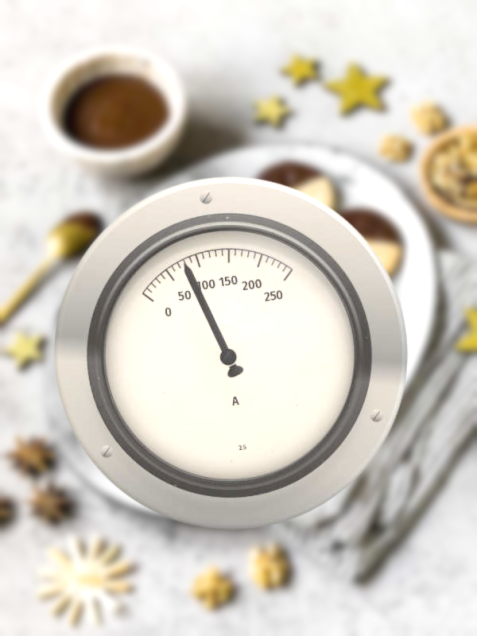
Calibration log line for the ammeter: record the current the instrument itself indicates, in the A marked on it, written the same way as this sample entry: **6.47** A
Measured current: **80** A
